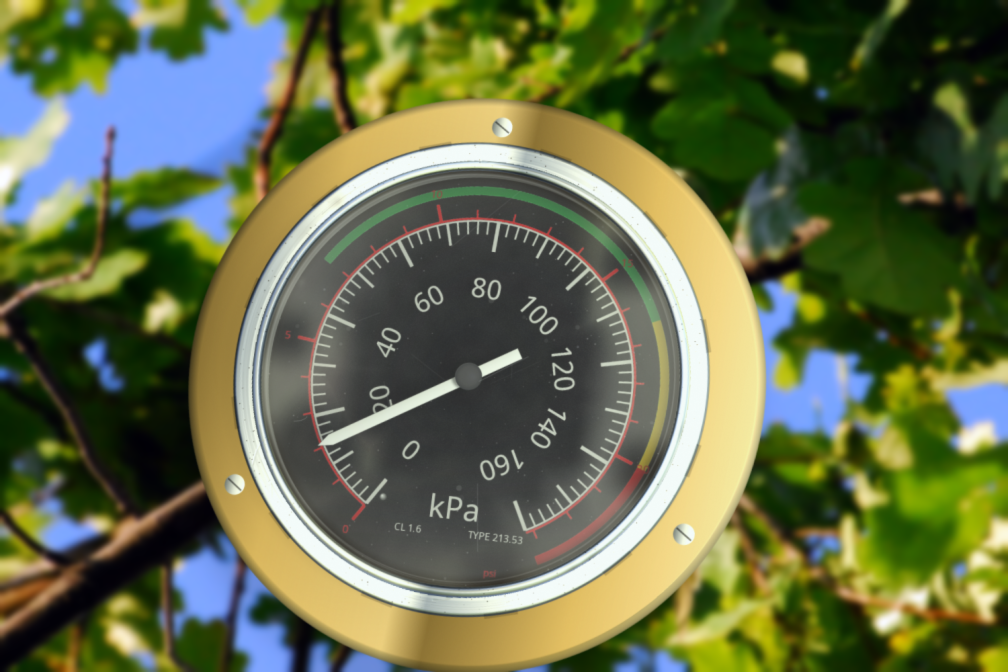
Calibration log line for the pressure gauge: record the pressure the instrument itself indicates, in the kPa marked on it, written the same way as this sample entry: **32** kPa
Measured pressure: **14** kPa
